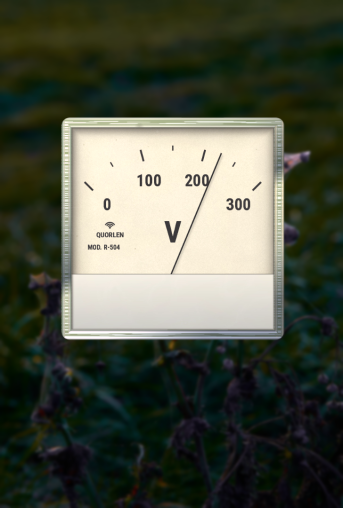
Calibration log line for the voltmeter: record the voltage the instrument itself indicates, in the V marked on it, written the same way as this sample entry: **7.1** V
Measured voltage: **225** V
